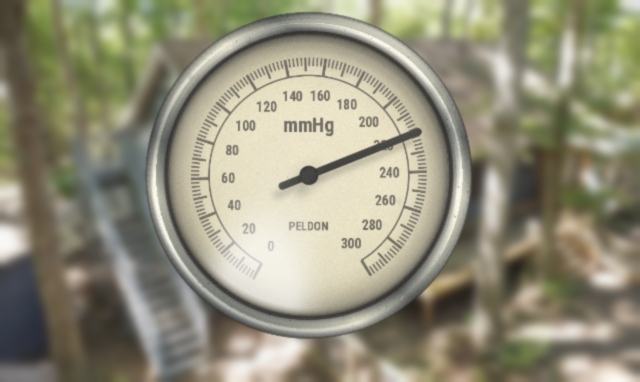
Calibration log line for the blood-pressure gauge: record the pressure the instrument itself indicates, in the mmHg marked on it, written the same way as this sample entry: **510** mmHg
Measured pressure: **220** mmHg
